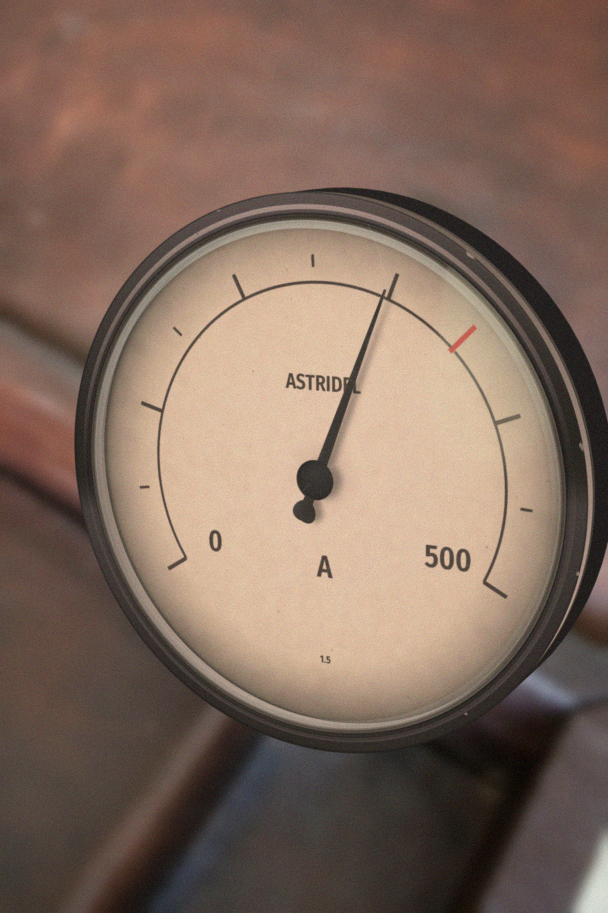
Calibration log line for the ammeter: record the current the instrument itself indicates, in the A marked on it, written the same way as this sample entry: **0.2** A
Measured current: **300** A
